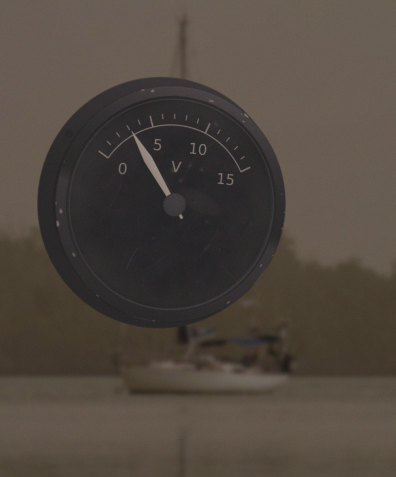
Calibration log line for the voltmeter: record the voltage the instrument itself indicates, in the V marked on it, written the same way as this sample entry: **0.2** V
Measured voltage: **3** V
